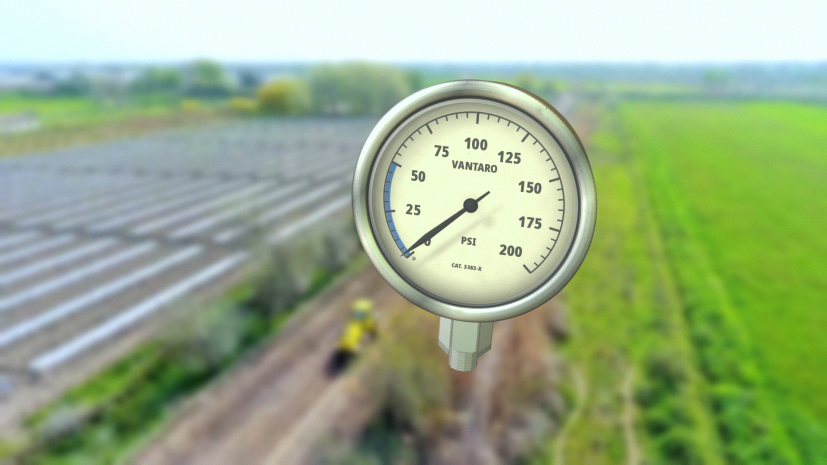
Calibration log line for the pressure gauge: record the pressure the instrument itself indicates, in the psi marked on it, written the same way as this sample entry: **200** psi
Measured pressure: **2.5** psi
